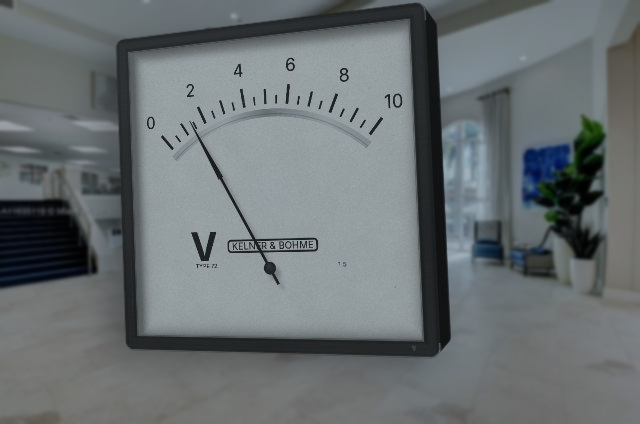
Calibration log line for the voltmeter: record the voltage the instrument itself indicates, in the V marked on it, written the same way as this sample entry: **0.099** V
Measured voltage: **1.5** V
